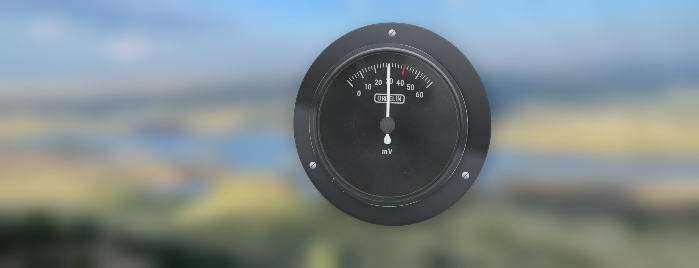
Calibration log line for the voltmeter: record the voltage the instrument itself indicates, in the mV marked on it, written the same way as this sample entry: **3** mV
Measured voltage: **30** mV
